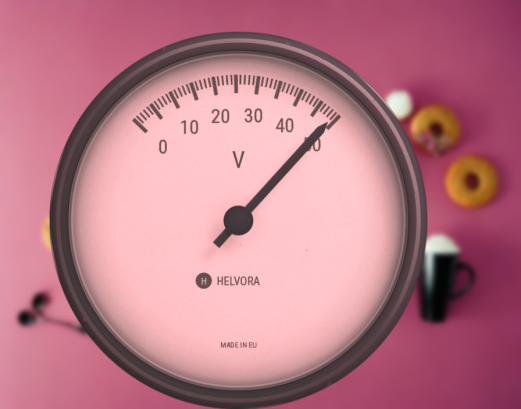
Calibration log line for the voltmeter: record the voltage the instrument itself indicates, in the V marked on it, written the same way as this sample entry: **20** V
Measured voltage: **49** V
